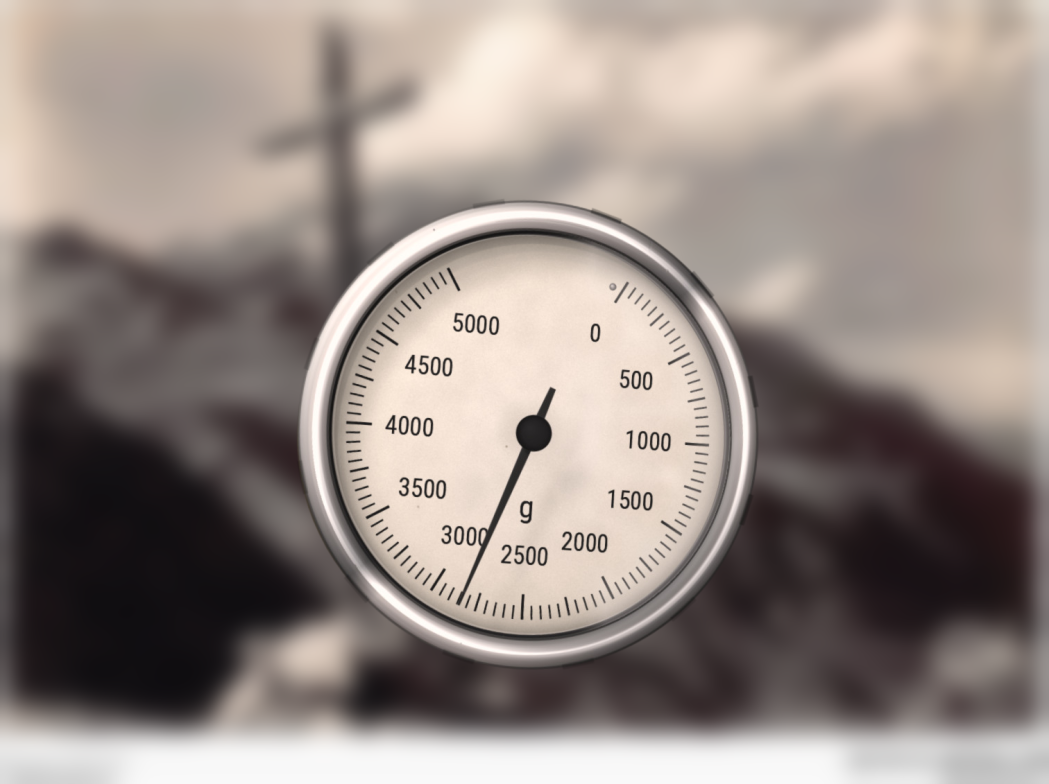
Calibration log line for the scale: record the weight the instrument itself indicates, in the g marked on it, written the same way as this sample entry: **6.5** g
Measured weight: **2850** g
